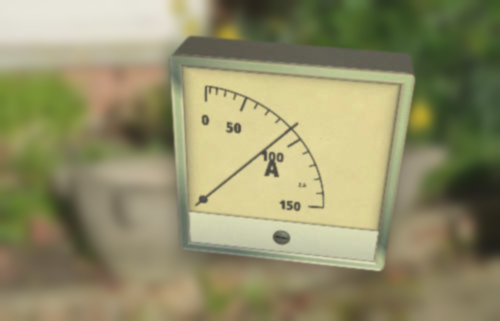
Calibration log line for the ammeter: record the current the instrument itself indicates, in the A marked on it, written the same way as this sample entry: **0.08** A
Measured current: **90** A
